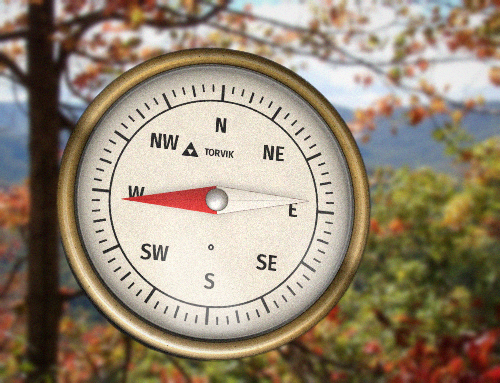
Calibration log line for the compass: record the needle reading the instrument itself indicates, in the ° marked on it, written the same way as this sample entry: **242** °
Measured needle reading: **265** °
